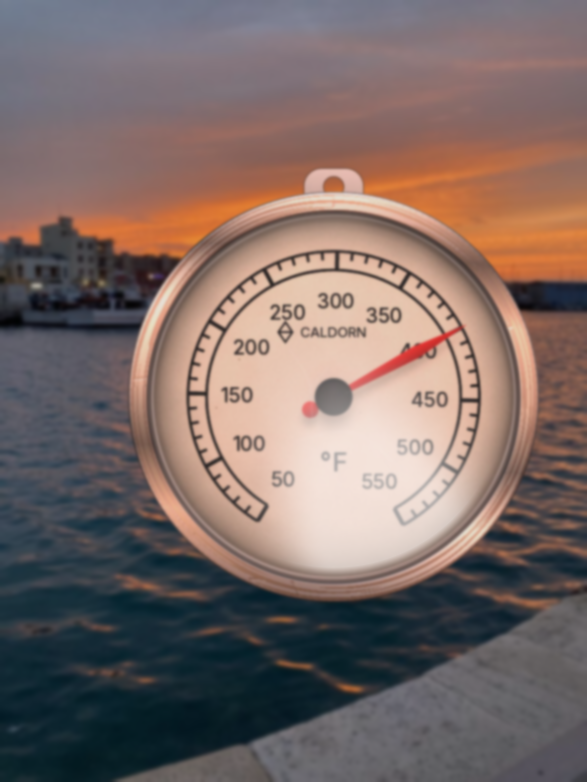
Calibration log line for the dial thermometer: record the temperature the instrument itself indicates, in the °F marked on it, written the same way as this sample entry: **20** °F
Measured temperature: **400** °F
